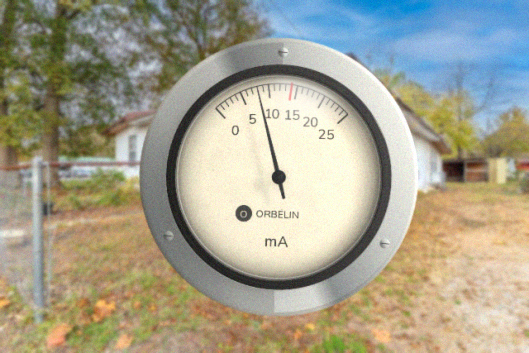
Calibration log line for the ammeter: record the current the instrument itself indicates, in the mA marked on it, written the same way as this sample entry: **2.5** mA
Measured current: **8** mA
